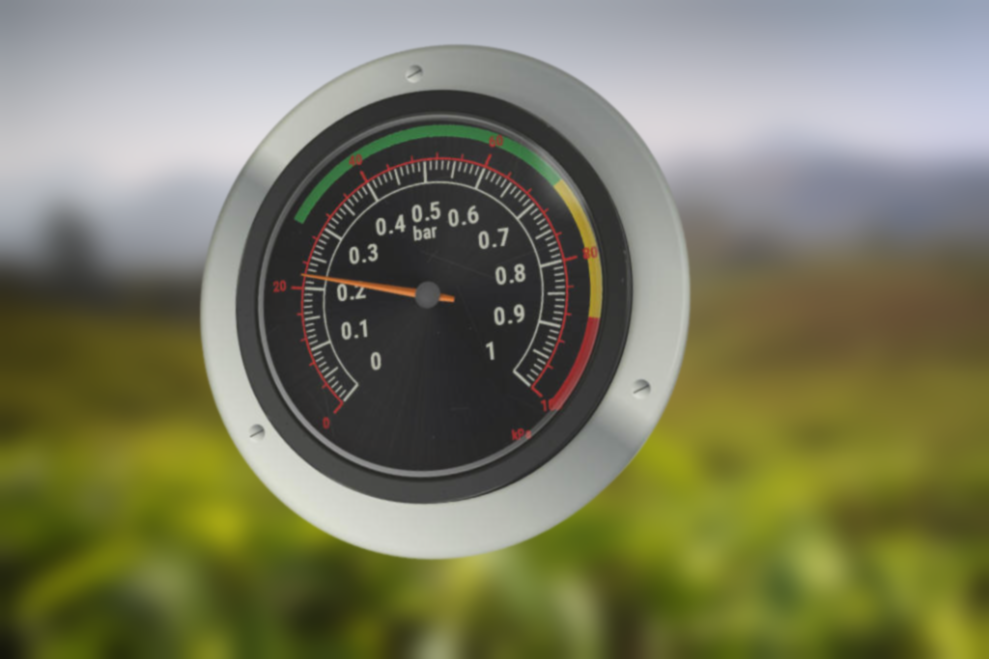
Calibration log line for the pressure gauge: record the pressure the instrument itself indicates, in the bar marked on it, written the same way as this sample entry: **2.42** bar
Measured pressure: **0.22** bar
